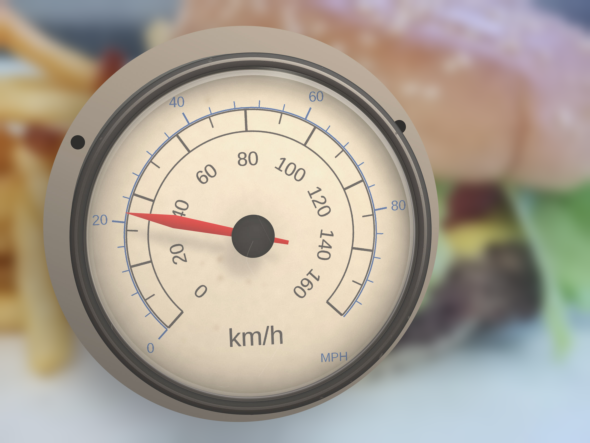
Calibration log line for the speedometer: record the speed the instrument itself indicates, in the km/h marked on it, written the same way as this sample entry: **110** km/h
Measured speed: **35** km/h
